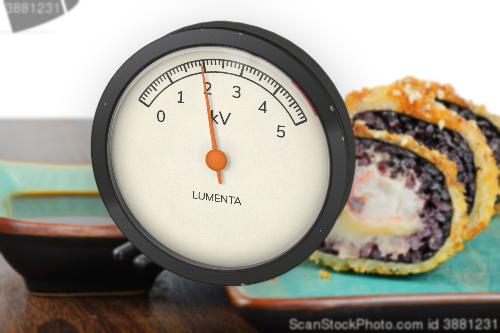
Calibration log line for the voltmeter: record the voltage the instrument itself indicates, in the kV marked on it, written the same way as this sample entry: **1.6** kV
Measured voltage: **2** kV
